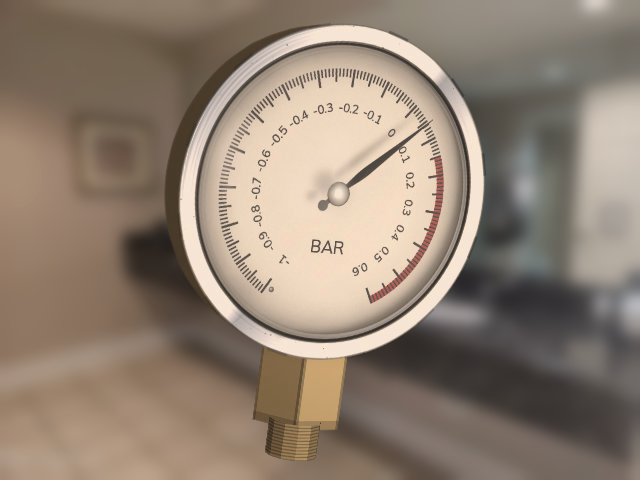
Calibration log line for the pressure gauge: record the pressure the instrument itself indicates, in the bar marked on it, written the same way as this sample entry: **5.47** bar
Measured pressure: **0.05** bar
